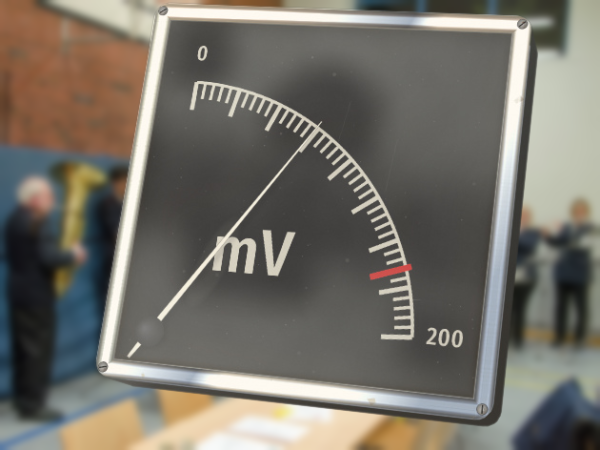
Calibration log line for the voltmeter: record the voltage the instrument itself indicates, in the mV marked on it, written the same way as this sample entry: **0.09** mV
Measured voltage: **75** mV
